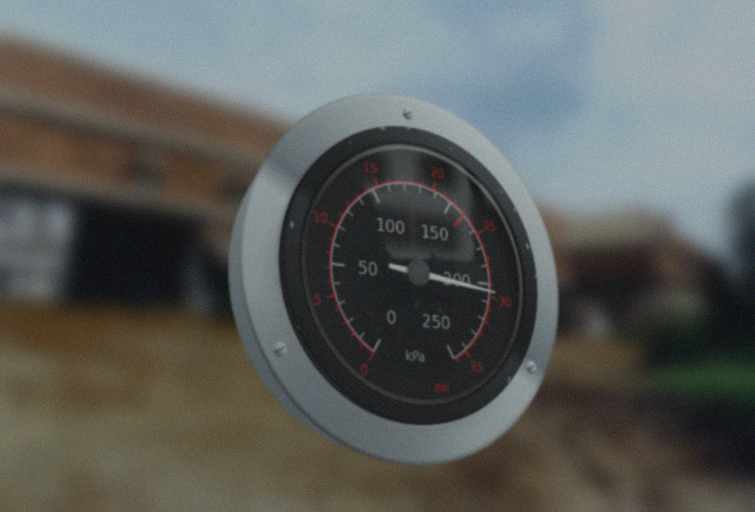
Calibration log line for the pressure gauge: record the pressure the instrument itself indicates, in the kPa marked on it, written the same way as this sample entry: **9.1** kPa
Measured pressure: **205** kPa
